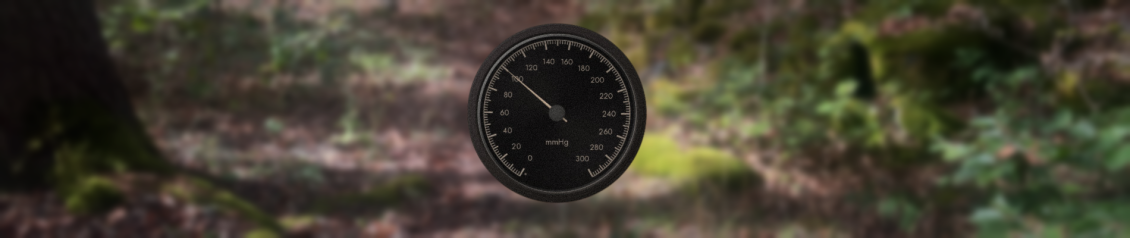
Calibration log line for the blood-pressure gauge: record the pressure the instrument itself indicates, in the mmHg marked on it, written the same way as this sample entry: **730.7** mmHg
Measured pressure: **100** mmHg
